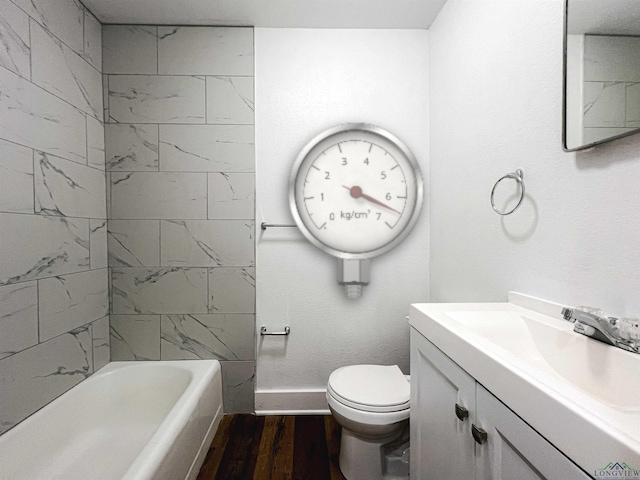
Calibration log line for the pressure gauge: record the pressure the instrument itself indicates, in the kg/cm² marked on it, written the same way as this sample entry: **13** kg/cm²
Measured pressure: **6.5** kg/cm²
